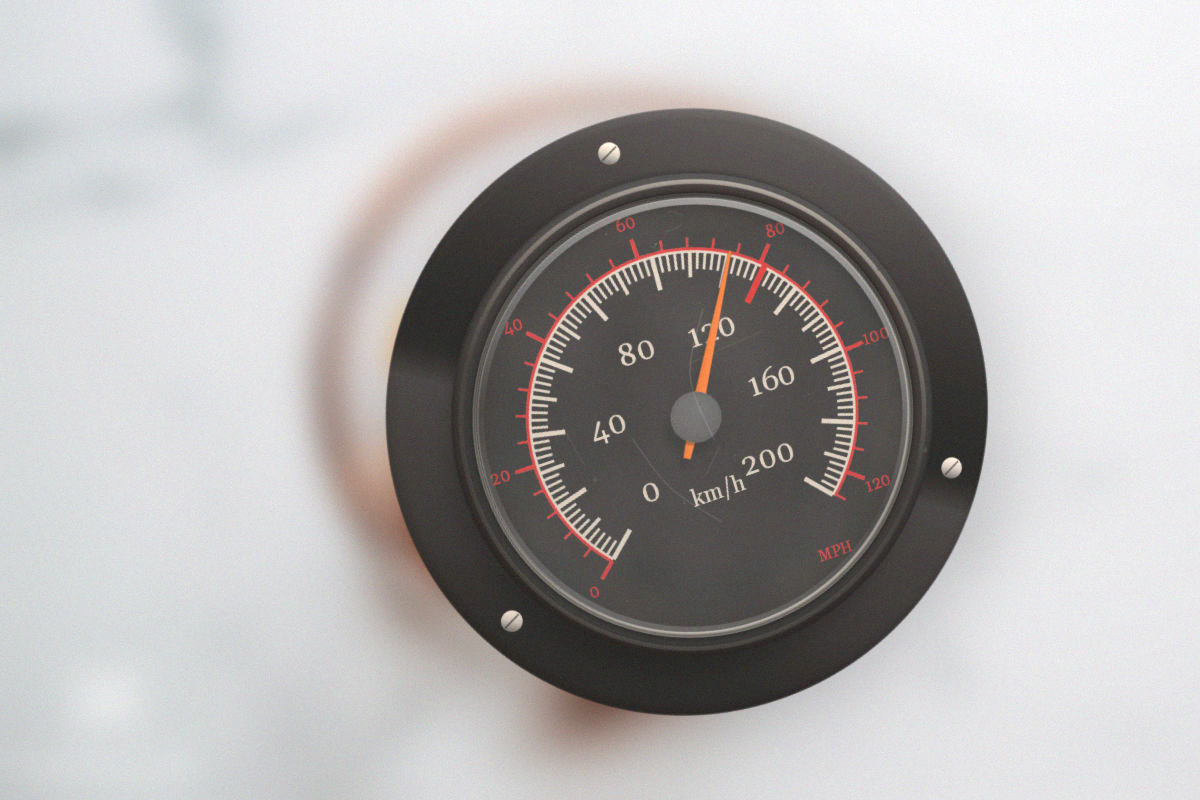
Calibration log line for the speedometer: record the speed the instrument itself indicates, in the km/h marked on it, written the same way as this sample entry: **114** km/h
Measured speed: **120** km/h
